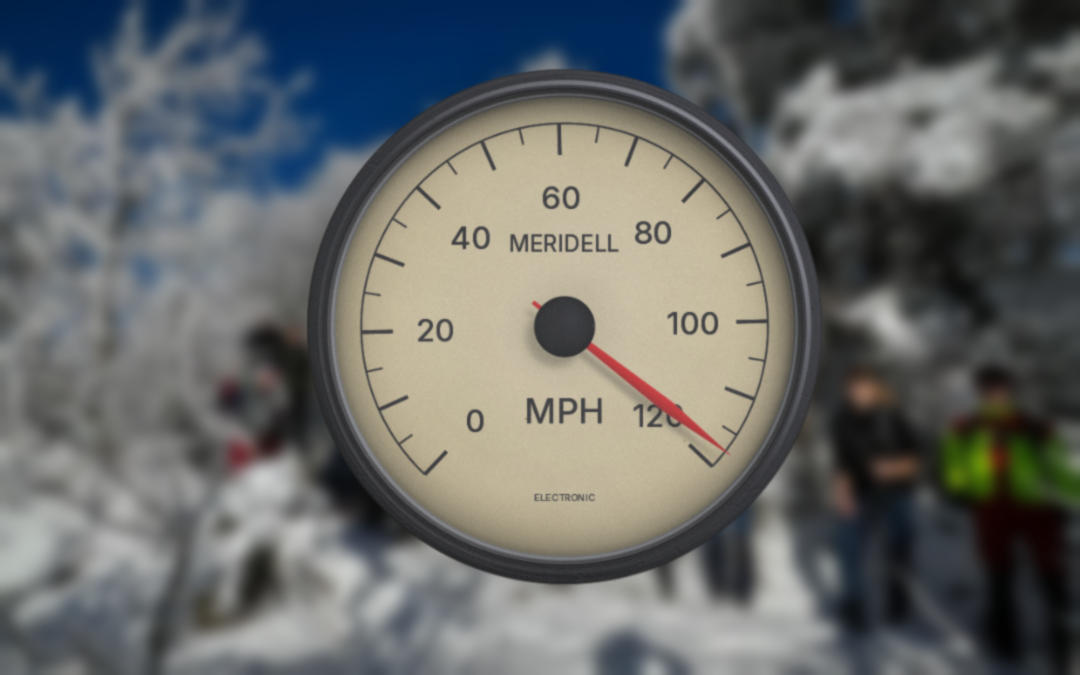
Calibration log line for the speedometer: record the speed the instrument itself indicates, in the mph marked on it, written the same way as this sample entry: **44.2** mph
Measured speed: **117.5** mph
